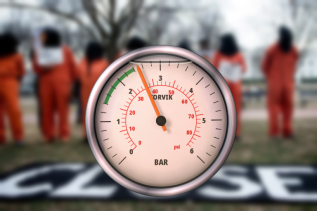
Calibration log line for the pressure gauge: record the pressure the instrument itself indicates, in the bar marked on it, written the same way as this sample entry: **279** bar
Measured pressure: **2.5** bar
